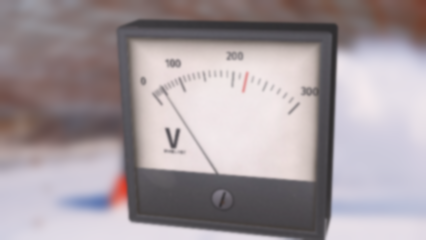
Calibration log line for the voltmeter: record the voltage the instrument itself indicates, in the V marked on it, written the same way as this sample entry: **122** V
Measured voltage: **50** V
